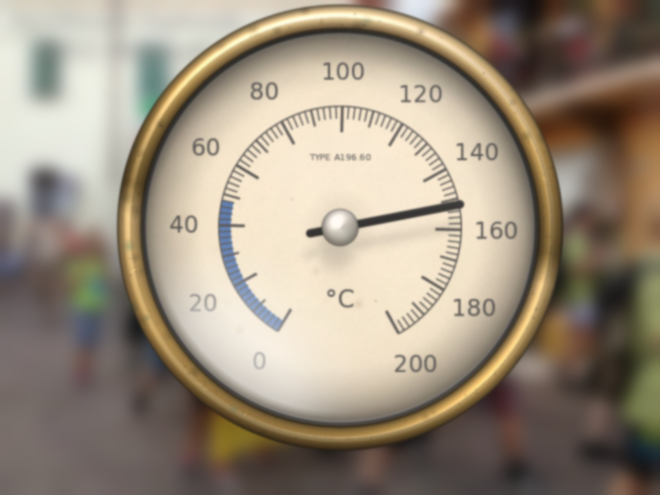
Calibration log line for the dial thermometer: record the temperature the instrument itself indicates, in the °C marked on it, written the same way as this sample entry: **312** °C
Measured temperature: **152** °C
